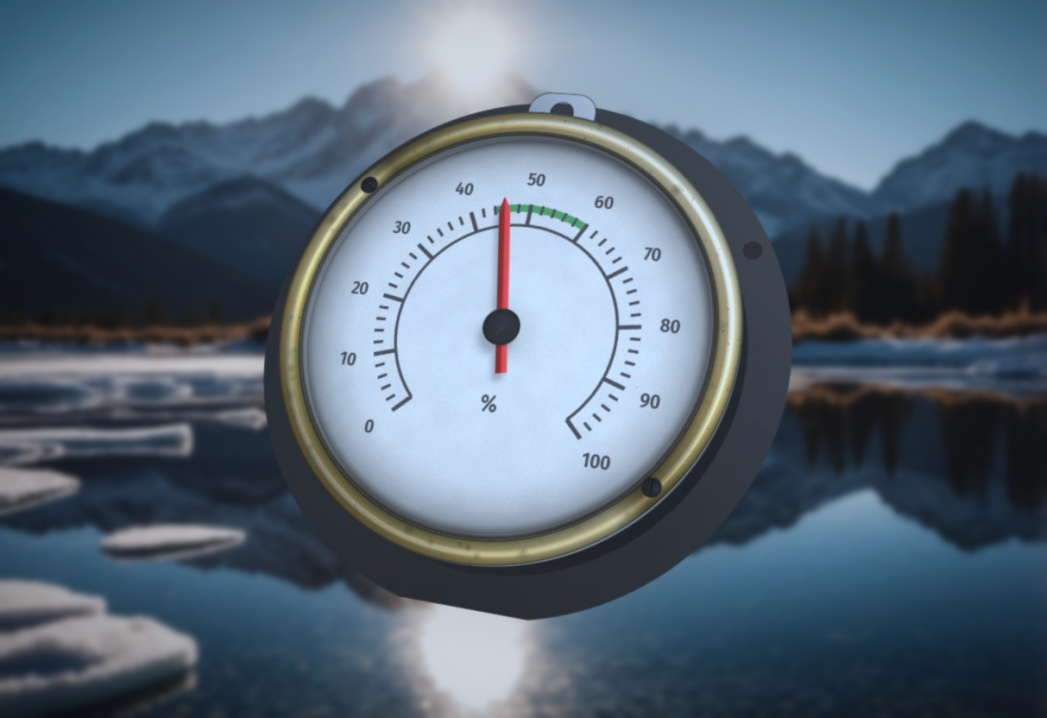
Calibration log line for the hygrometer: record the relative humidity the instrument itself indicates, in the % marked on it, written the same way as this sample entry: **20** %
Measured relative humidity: **46** %
